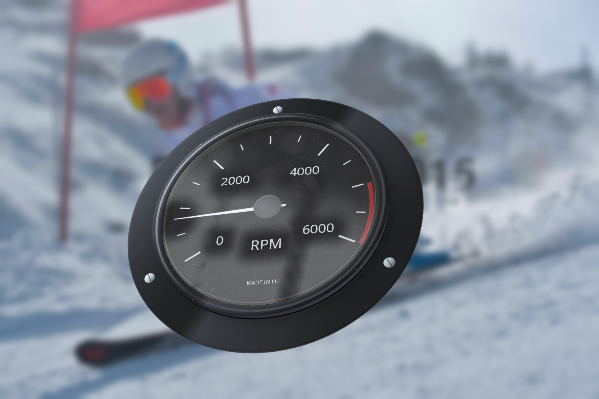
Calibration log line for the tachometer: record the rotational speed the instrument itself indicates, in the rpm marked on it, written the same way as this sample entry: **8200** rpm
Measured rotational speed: **750** rpm
